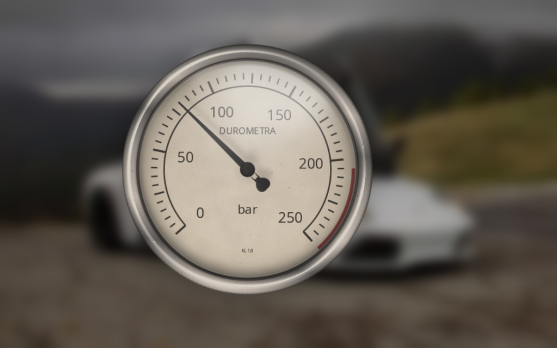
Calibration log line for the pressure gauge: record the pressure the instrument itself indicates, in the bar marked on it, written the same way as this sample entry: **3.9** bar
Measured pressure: **80** bar
